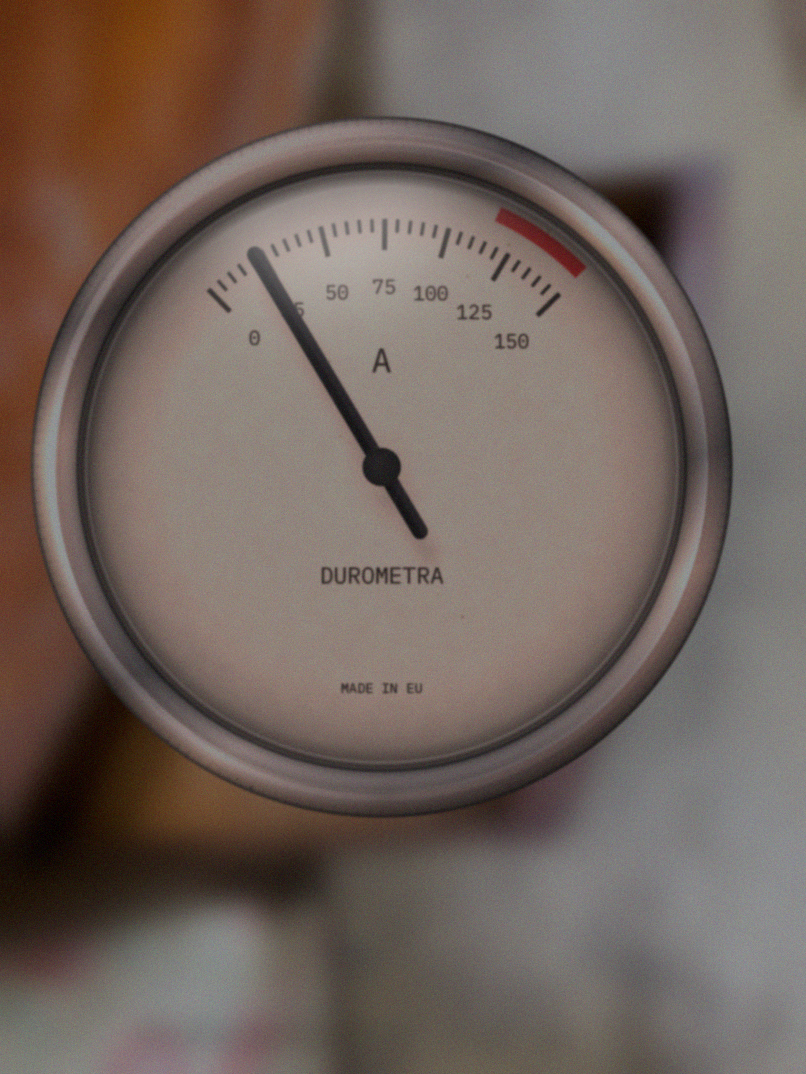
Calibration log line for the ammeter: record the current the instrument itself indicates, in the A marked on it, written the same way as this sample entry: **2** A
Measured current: **22.5** A
